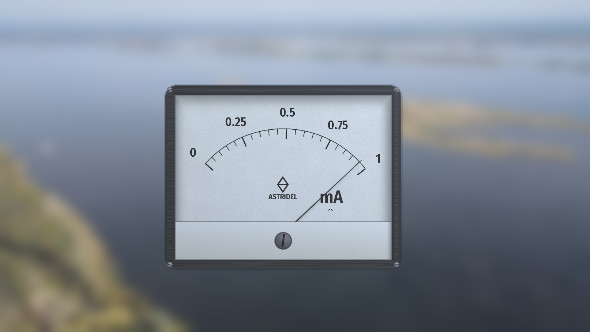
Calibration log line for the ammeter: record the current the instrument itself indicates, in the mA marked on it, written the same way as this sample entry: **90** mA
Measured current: **0.95** mA
